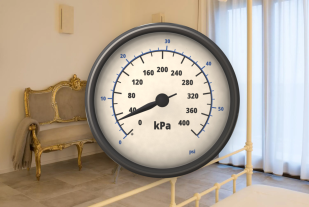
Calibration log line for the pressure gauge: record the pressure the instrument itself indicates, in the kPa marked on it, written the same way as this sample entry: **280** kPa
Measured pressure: **30** kPa
